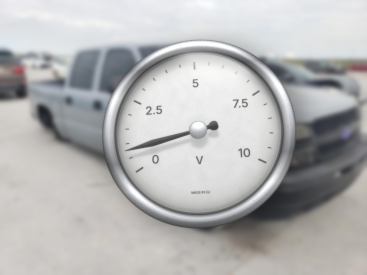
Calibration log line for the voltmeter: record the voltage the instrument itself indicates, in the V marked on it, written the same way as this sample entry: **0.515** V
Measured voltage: **0.75** V
